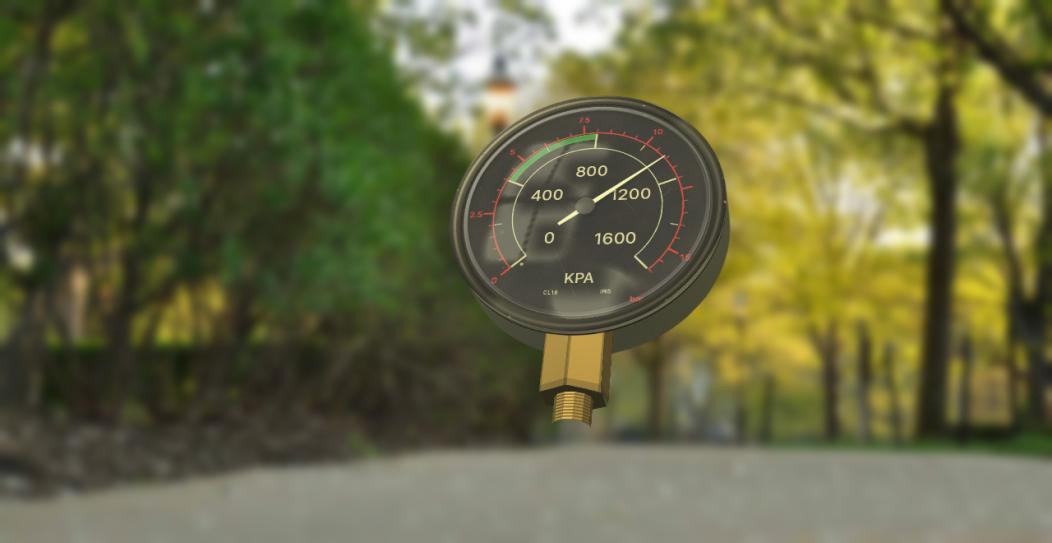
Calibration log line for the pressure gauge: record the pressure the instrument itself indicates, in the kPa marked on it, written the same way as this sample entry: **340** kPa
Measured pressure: **1100** kPa
